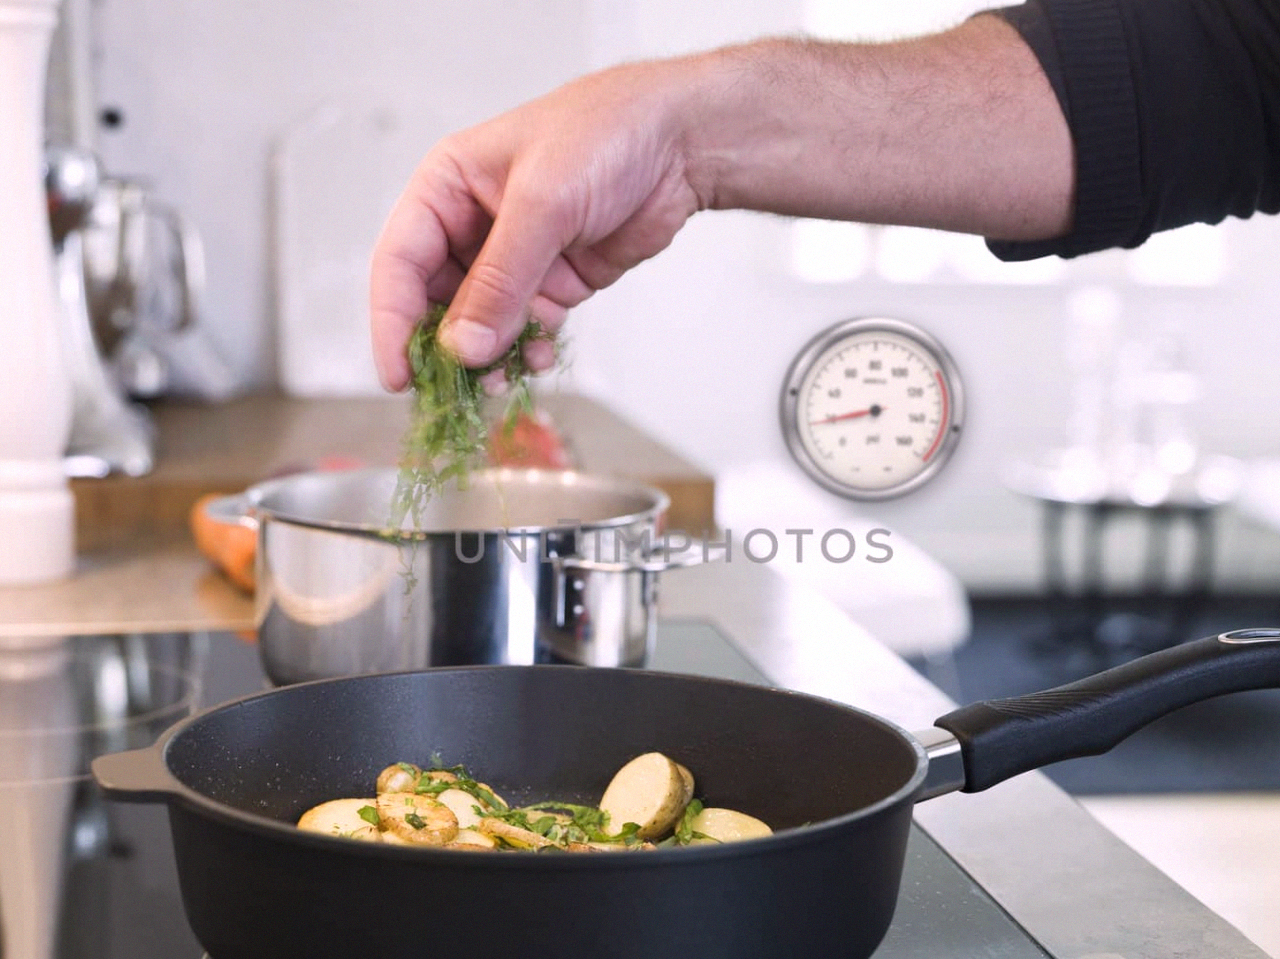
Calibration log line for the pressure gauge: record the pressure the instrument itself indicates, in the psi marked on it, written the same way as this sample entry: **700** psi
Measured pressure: **20** psi
